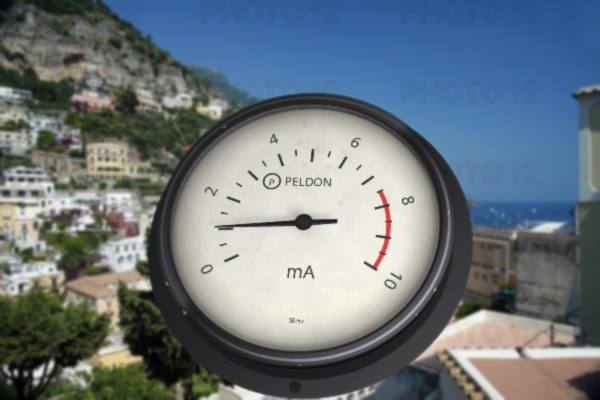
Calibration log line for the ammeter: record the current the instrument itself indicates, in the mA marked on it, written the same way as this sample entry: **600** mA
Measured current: **1** mA
